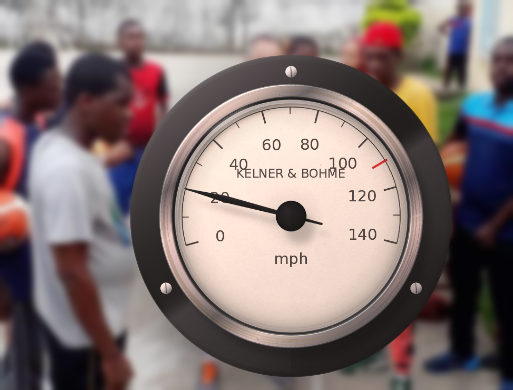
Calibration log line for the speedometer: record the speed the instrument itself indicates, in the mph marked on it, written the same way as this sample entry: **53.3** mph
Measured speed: **20** mph
